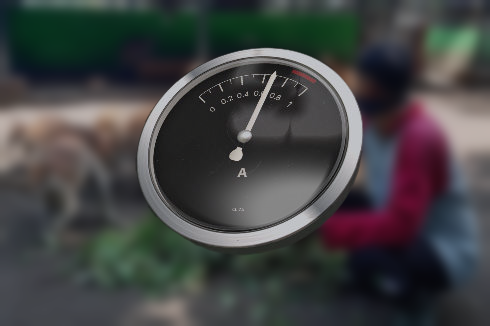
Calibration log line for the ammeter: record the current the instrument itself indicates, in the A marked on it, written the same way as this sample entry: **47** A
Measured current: **0.7** A
